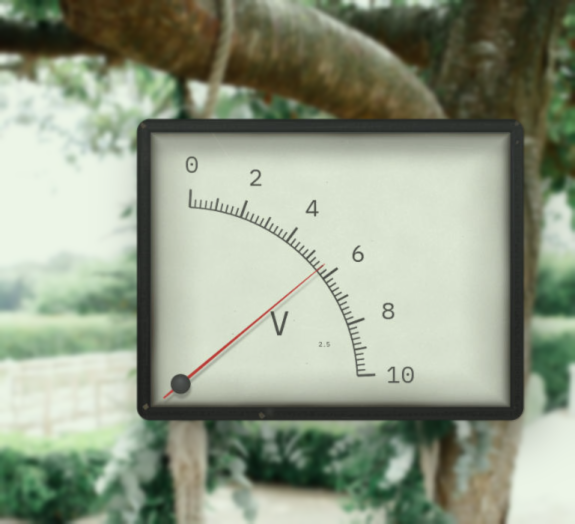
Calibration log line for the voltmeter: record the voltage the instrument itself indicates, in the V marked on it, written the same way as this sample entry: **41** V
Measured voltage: **5.6** V
